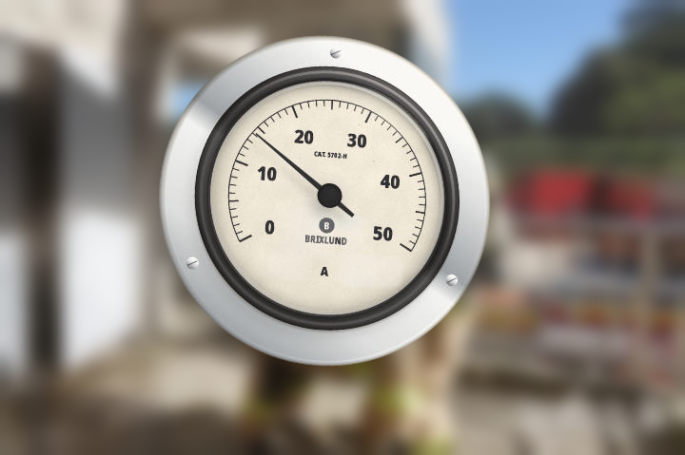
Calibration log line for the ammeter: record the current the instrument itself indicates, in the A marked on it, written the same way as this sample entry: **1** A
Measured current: **14** A
